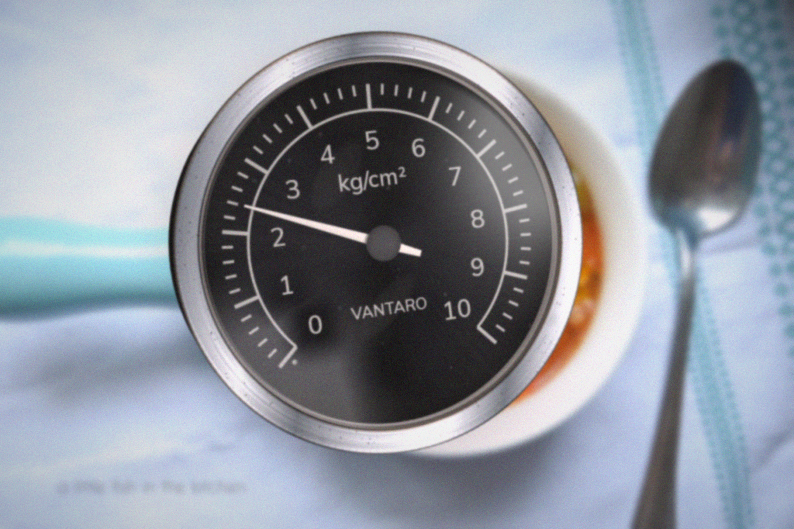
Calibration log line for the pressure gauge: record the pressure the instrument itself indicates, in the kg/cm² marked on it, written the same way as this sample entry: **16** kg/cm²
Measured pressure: **2.4** kg/cm²
